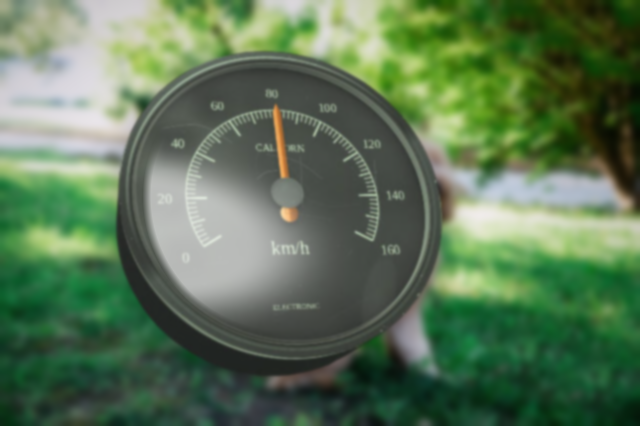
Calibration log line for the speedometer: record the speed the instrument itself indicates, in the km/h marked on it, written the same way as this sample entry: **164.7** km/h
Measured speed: **80** km/h
